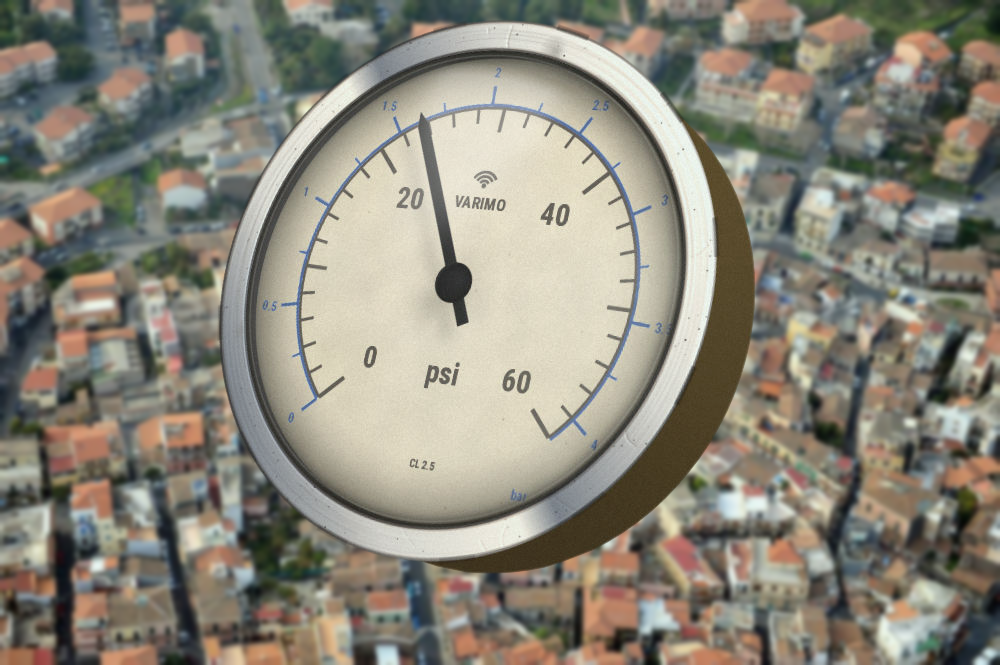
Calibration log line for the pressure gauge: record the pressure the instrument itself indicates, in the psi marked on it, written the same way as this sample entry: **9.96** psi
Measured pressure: **24** psi
